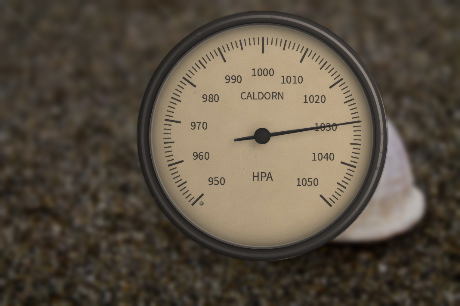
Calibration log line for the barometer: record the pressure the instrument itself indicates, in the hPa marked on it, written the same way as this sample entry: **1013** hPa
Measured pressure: **1030** hPa
